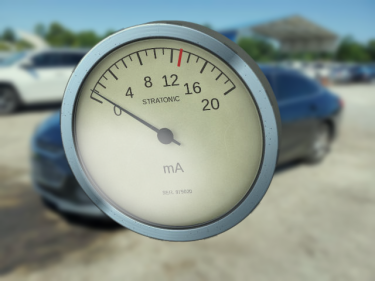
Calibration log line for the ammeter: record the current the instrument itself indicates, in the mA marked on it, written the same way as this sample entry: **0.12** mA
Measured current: **1** mA
